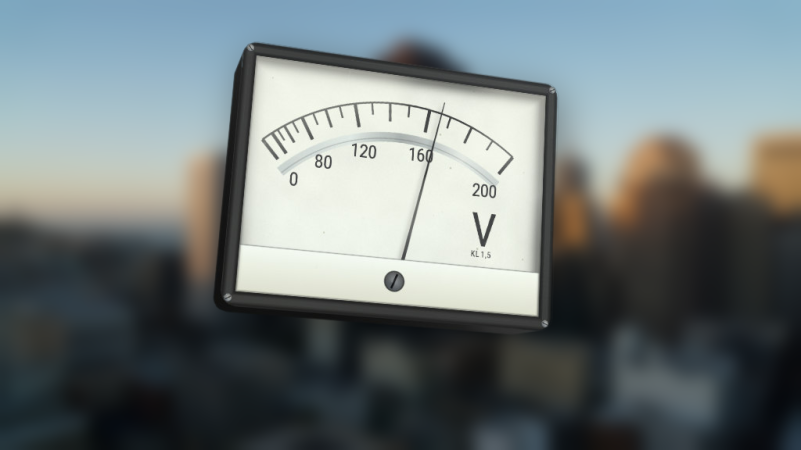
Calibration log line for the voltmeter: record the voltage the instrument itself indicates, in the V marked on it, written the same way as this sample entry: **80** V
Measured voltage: **165** V
